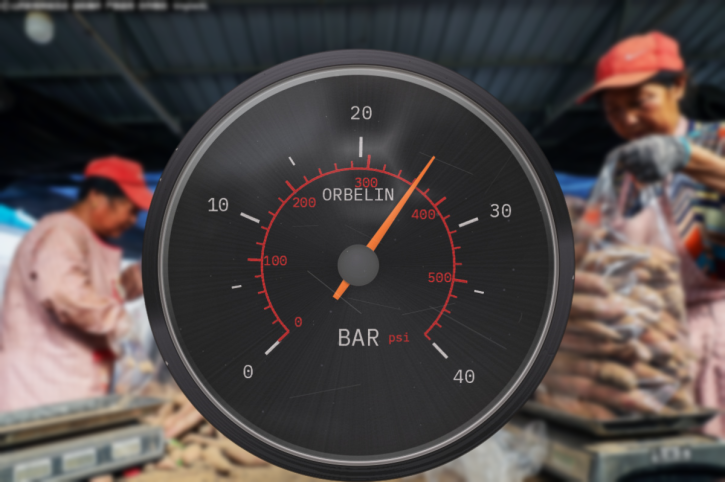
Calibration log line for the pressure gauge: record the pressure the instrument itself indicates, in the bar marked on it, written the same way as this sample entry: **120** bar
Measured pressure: **25** bar
